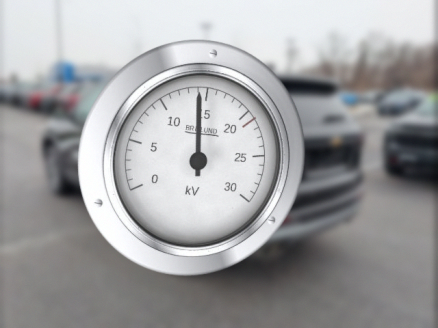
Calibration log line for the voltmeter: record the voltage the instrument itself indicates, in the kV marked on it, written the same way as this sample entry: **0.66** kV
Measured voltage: **14** kV
